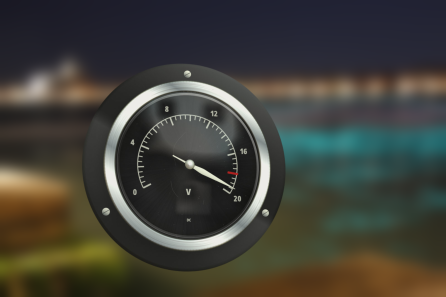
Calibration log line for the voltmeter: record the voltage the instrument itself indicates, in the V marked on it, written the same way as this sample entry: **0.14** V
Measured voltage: **19.5** V
